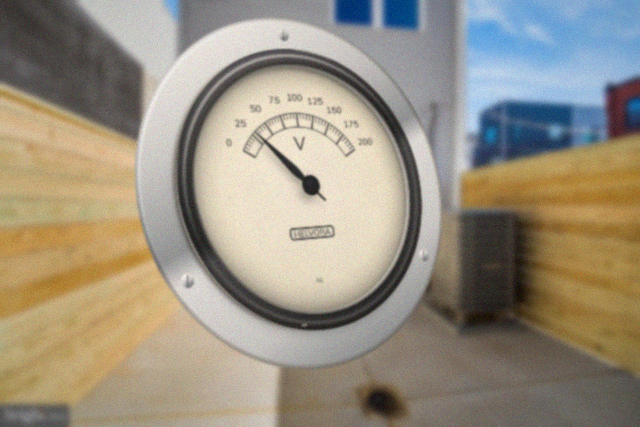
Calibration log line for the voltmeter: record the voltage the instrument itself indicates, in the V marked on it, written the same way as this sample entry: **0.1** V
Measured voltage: **25** V
